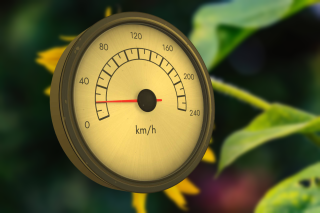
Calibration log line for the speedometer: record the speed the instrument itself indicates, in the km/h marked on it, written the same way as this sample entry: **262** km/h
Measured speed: **20** km/h
